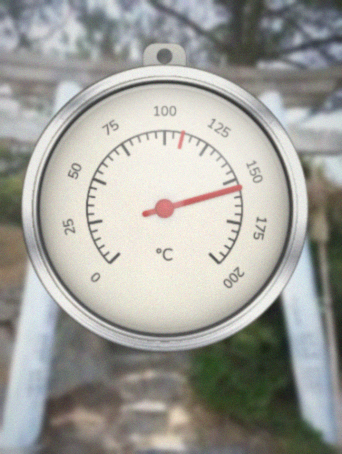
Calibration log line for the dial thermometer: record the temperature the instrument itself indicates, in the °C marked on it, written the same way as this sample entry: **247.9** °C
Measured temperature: **155** °C
